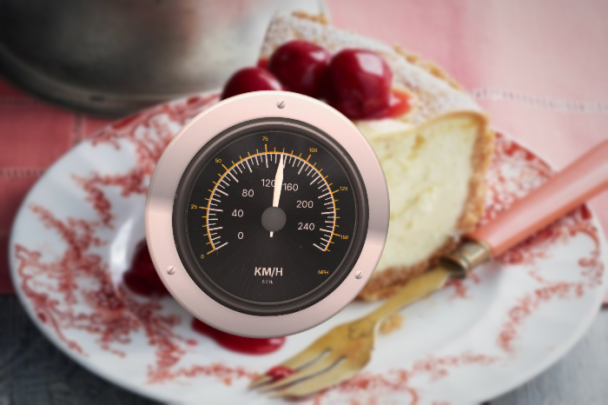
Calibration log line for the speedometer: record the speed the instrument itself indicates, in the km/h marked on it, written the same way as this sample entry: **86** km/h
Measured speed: **135** km/h
